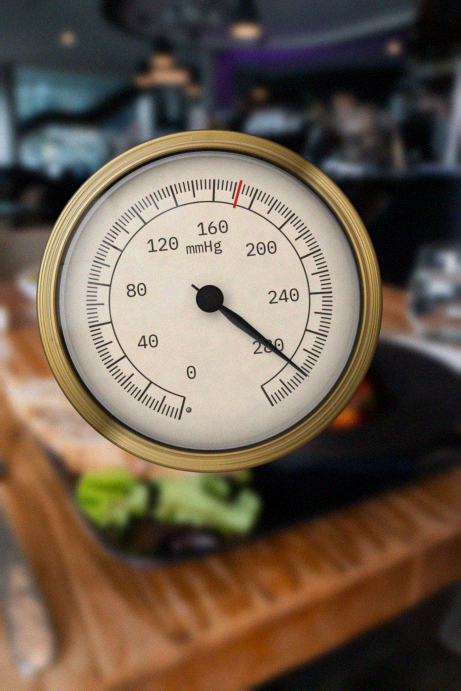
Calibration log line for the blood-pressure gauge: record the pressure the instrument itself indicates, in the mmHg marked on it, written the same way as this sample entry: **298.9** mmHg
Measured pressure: **280** mmHg
